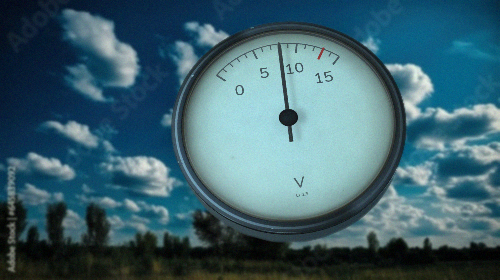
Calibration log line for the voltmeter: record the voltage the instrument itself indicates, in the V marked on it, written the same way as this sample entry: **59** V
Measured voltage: **8** V
